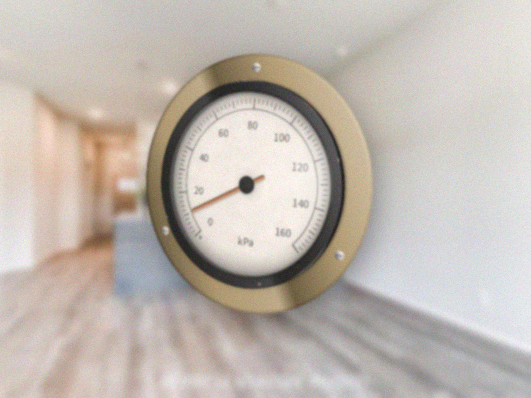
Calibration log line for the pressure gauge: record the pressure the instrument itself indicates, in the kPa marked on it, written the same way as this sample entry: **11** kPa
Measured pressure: **10** kPa
